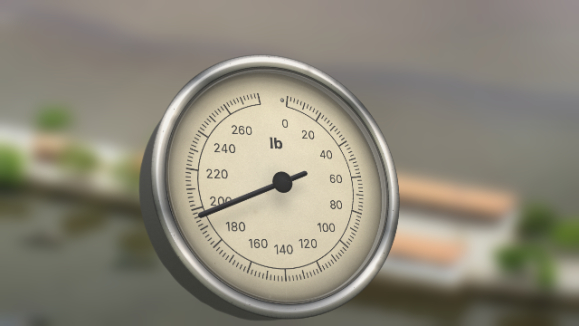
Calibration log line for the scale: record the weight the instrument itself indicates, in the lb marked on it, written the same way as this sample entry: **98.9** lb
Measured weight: **196** lb
